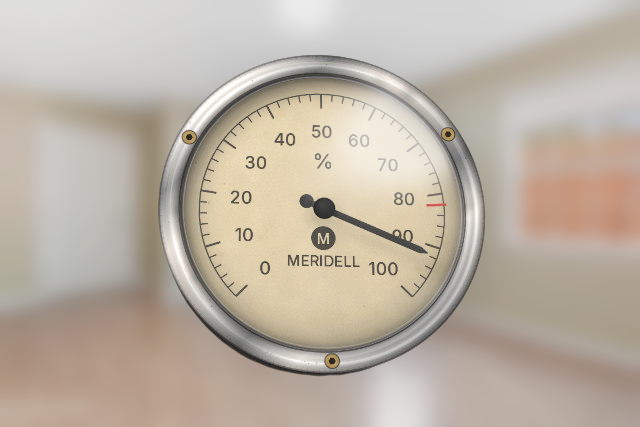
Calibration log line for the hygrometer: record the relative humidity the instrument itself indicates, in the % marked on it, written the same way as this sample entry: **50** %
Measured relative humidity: **92** %
